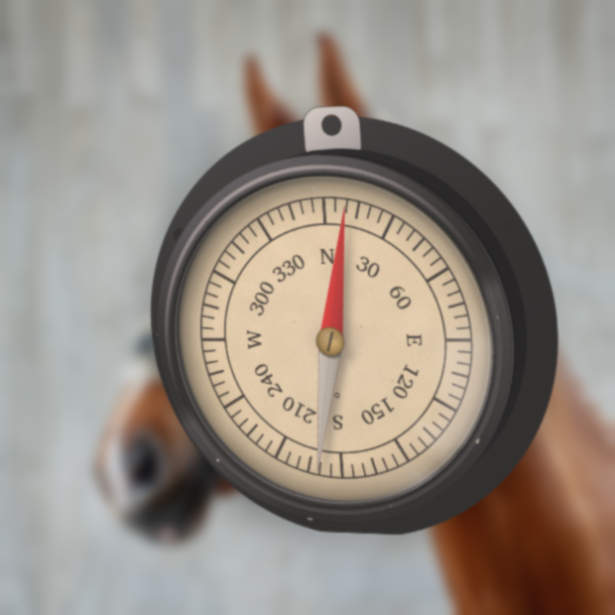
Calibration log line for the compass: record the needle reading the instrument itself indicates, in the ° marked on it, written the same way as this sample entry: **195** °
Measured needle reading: **10** °
